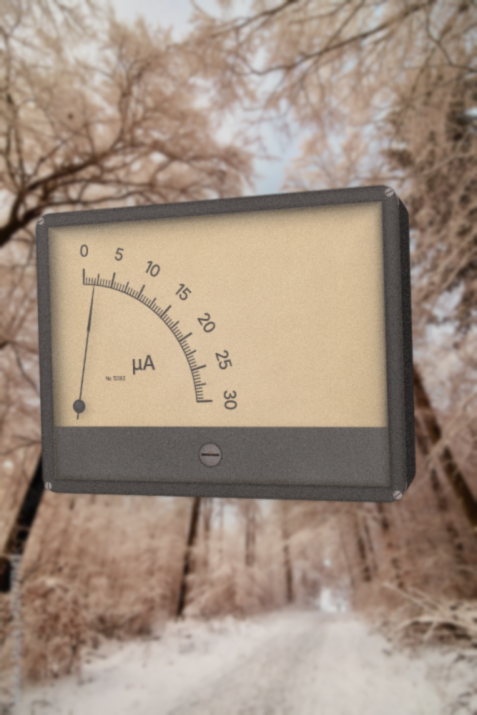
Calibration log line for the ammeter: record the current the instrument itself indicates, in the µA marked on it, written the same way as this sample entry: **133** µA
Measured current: **2.5** µA
